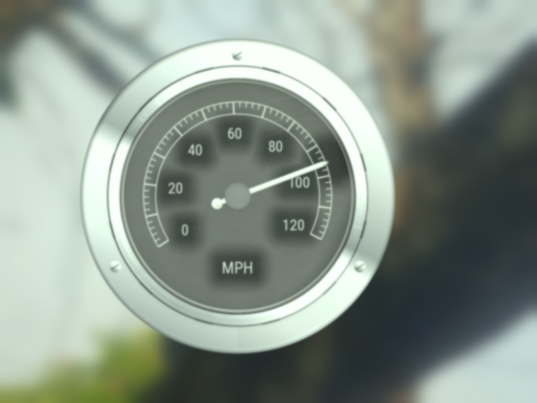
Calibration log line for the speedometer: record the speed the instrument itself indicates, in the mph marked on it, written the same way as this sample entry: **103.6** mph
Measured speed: **96** mph
